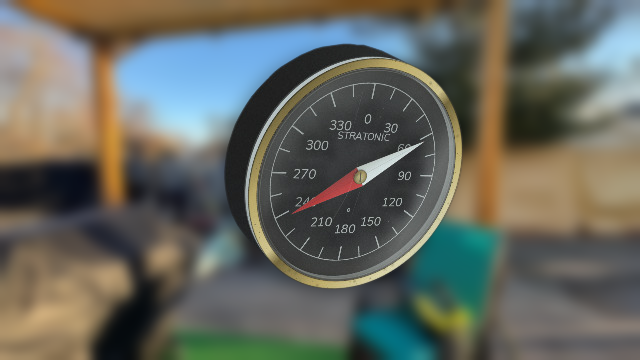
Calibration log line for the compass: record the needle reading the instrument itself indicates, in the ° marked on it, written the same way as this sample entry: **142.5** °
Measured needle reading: **240** °
